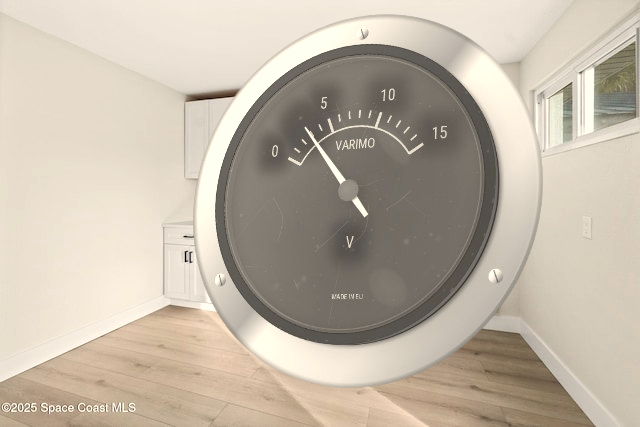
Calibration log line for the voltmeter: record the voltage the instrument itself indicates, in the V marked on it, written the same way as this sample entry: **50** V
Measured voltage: **3** V
